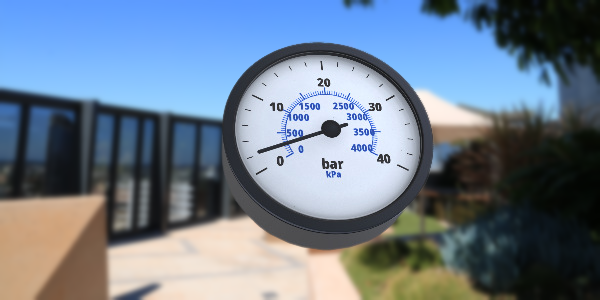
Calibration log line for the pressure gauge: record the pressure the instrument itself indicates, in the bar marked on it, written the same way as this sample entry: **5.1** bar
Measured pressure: **2** bar
